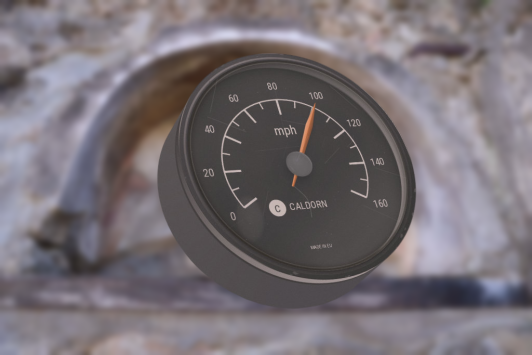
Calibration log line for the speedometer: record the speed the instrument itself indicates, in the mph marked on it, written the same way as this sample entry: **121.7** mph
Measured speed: **100** mph
